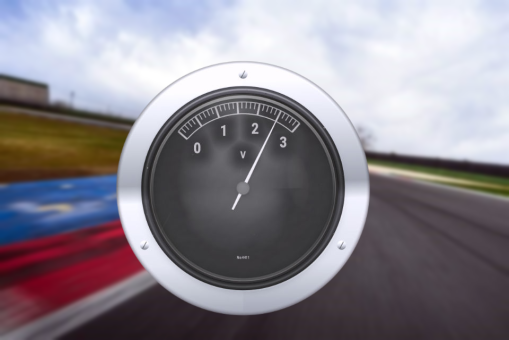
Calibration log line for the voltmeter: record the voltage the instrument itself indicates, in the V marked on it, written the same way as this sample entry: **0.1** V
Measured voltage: **2.5** V
